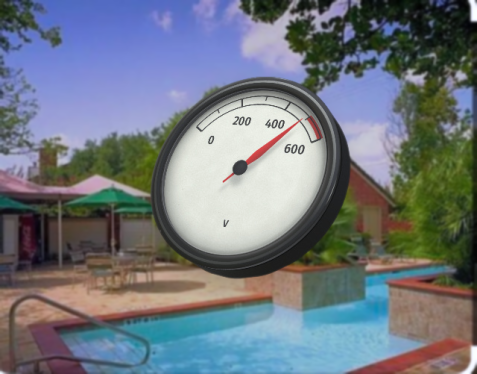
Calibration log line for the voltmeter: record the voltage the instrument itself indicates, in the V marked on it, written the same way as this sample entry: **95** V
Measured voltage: **500** V
